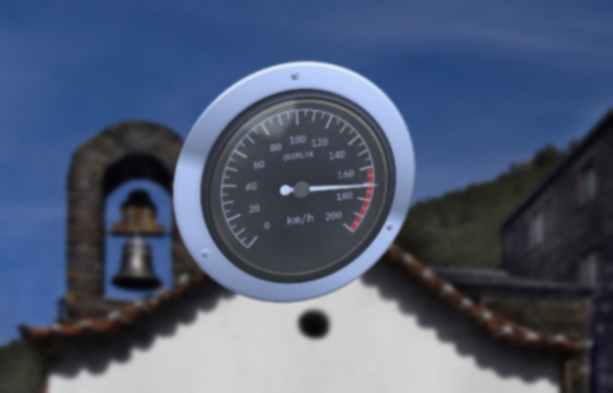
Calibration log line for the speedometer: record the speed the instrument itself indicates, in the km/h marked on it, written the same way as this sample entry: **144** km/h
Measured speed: **170** km/h
